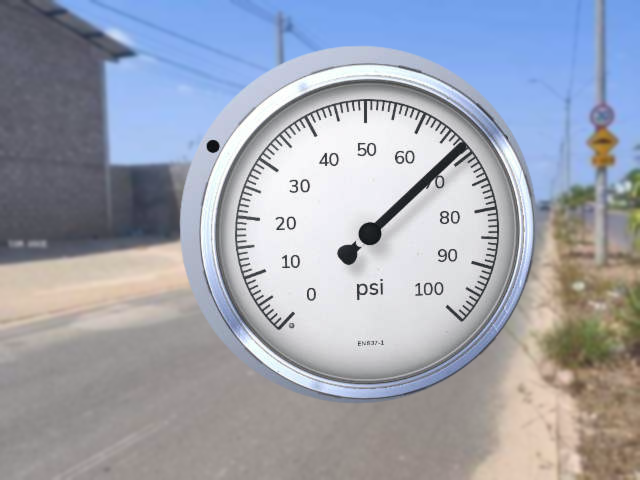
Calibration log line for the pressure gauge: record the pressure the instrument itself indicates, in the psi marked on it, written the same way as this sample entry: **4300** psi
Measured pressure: **68** psi
